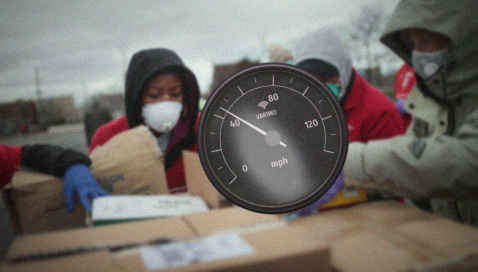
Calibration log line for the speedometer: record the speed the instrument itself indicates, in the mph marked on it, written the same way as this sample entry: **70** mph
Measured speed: **45** mph
